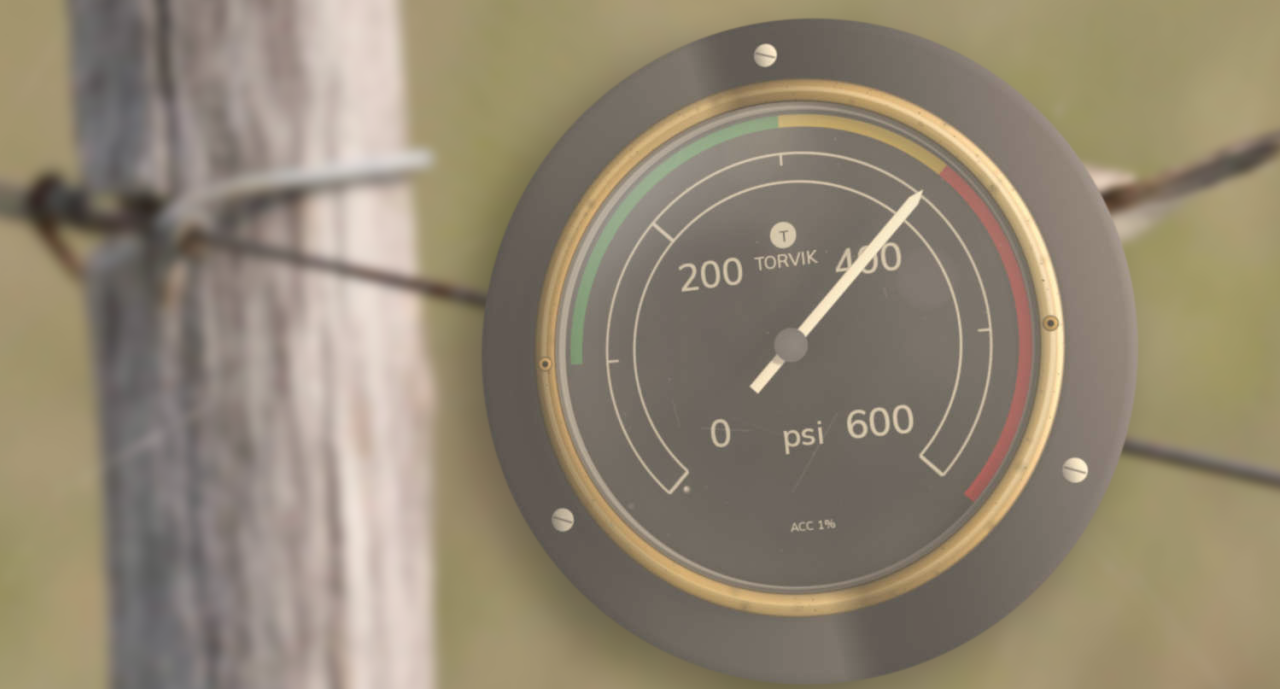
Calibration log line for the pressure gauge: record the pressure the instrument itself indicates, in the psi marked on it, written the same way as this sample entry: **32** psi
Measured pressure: **400** psi
